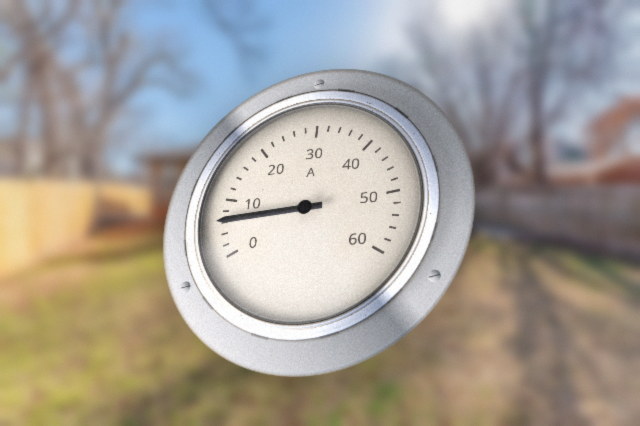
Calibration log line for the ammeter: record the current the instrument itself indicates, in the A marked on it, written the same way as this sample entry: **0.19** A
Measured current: **6** A
